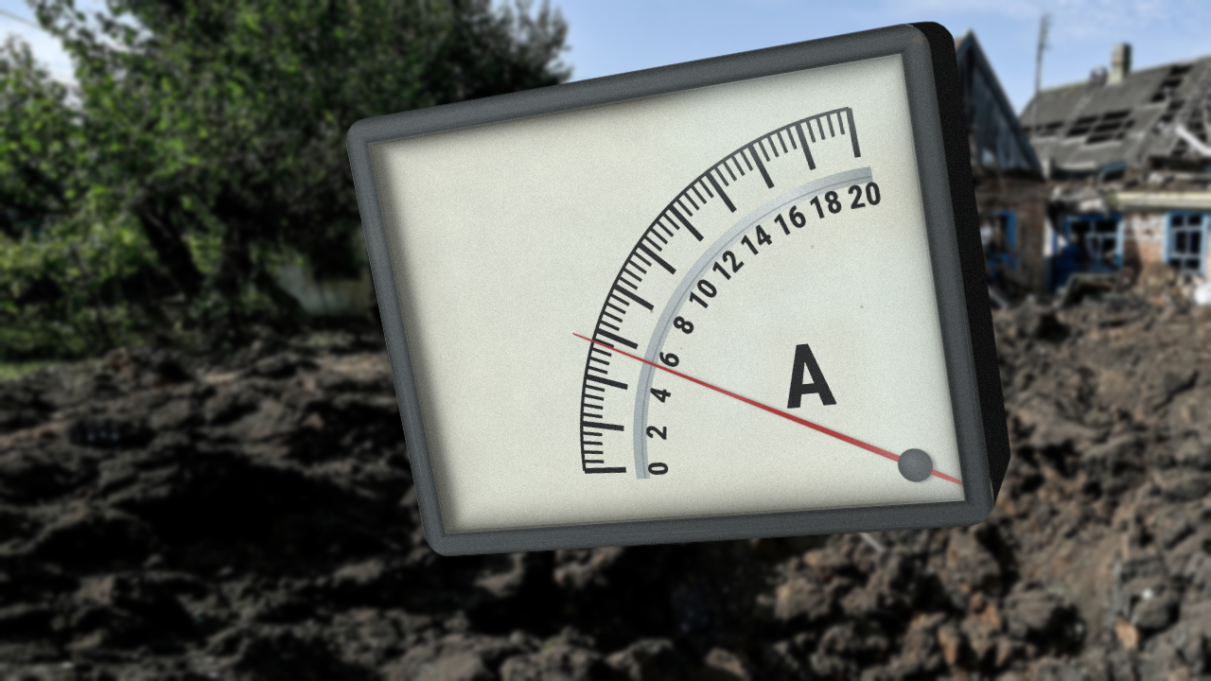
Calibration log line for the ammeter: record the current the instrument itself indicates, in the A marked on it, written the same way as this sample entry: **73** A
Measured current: **5.6** A
